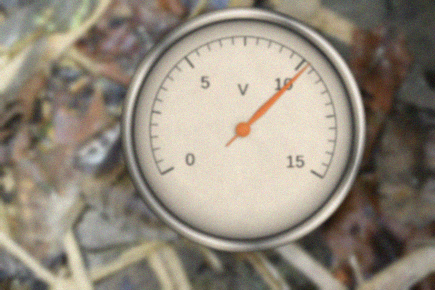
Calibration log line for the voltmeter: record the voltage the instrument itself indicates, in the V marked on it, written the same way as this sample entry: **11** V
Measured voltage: **10.25** V
